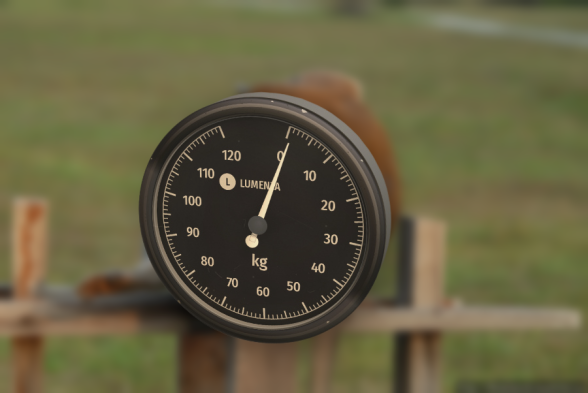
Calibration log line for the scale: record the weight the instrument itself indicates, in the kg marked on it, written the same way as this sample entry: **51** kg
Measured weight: **1** kg
